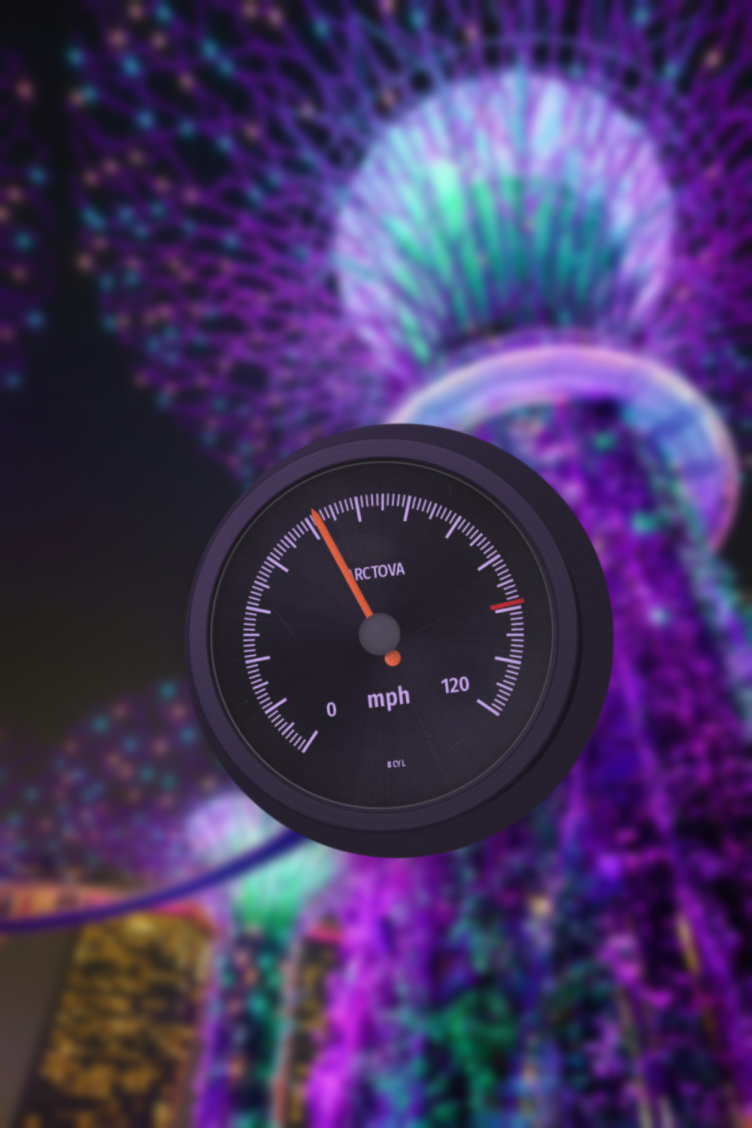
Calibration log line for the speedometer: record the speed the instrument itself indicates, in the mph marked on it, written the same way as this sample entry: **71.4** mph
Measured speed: **52** mph
